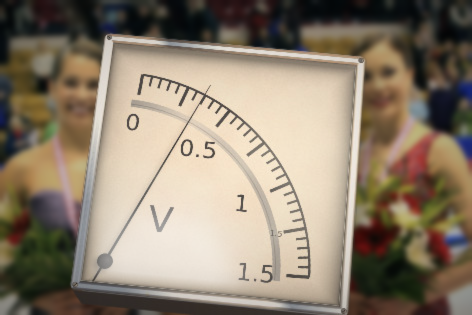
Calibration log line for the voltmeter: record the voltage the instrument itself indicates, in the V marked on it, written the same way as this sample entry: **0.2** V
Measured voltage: **0.35** V
